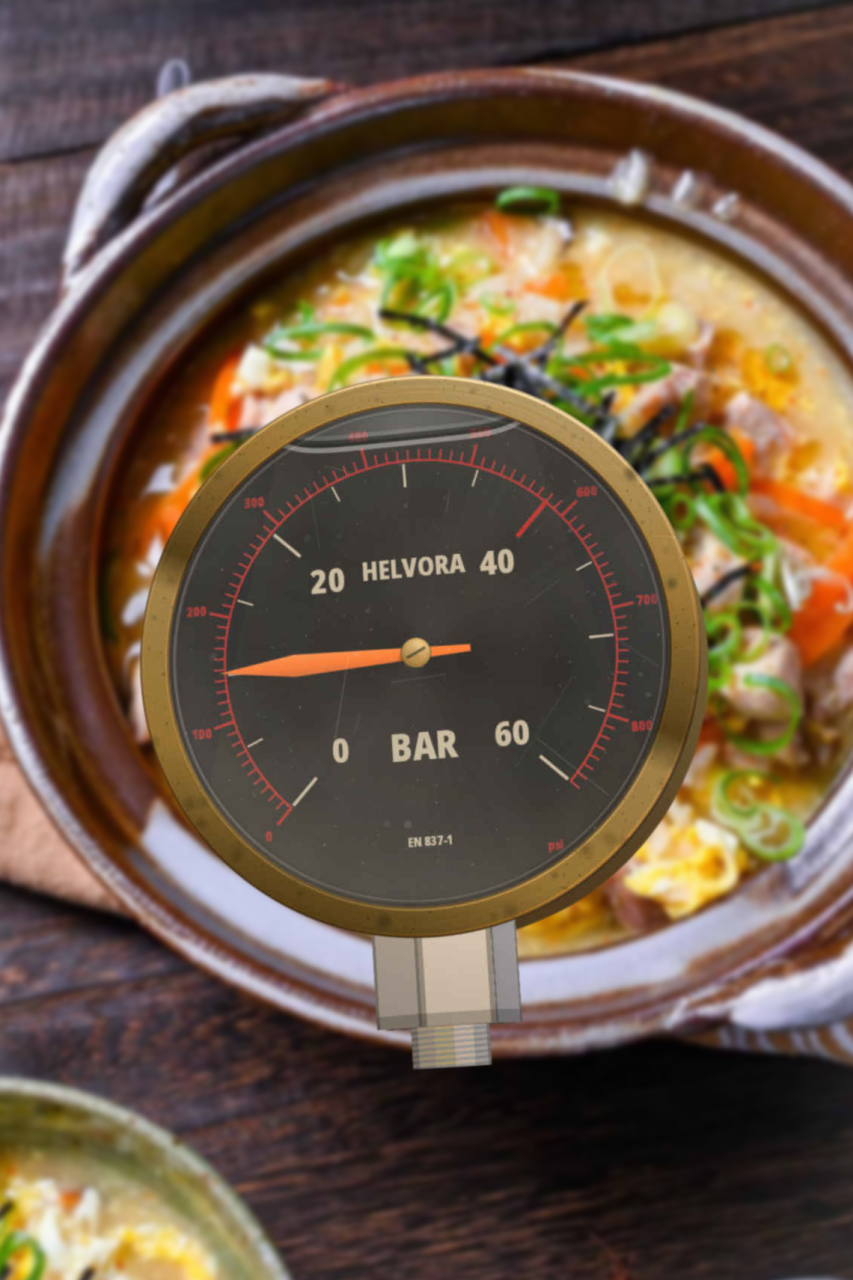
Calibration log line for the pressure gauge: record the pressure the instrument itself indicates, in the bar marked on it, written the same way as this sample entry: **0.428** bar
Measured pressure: **10** bar
